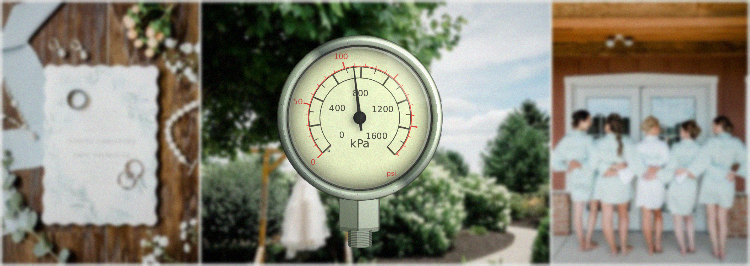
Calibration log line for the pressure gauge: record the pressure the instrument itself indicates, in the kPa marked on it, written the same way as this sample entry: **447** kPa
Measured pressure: **750** kPa
